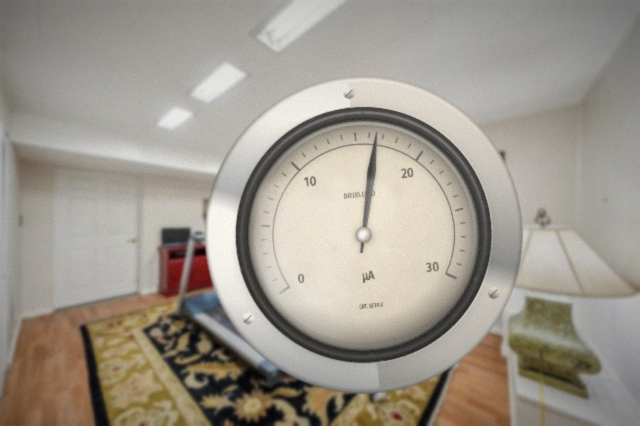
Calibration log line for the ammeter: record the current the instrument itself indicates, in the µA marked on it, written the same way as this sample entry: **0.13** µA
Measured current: **16.5** µA
